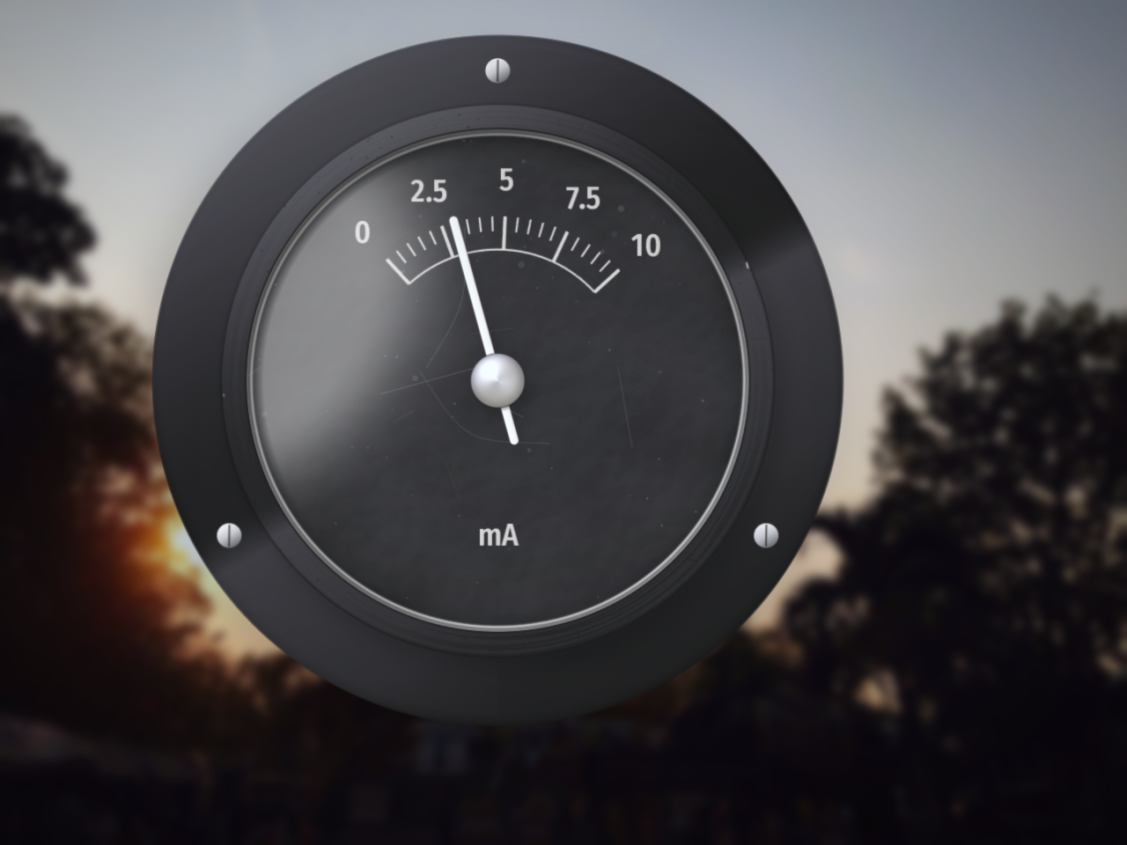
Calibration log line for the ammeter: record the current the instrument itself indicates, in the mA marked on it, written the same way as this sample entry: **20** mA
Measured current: **3** mA
